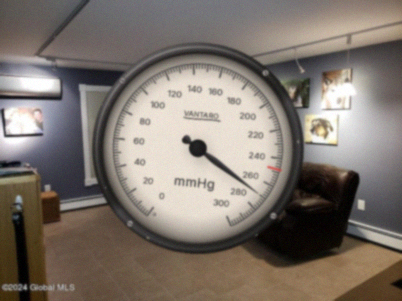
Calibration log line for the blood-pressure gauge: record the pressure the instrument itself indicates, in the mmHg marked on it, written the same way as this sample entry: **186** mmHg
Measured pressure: **270** mmHg
